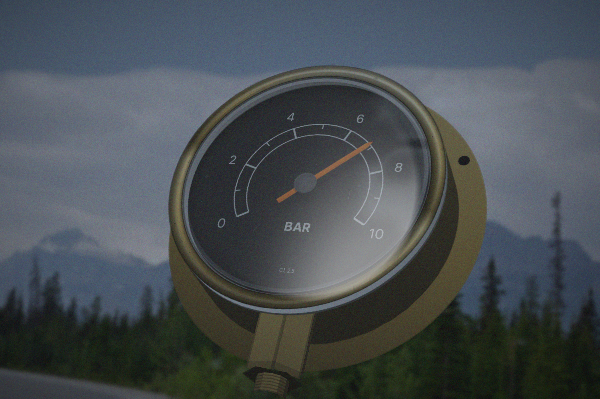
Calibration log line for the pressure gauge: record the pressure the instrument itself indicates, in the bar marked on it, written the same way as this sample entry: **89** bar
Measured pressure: **7** bar
